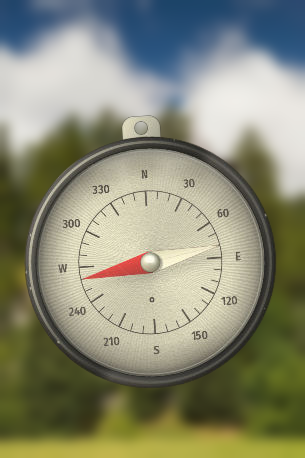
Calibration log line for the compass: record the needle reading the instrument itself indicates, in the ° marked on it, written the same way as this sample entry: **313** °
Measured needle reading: **260** °
